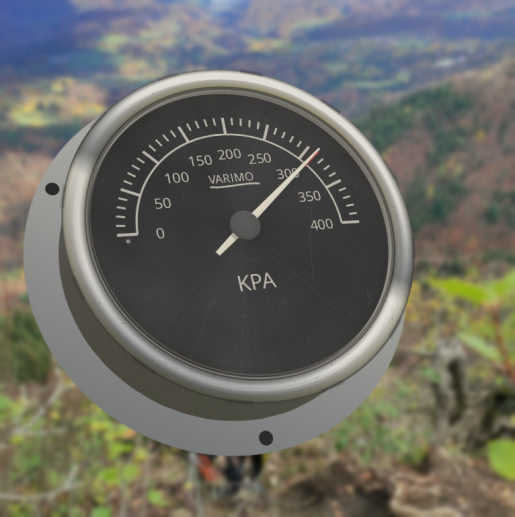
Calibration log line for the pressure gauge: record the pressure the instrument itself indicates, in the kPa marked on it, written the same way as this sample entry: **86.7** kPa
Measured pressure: **310** kPa
